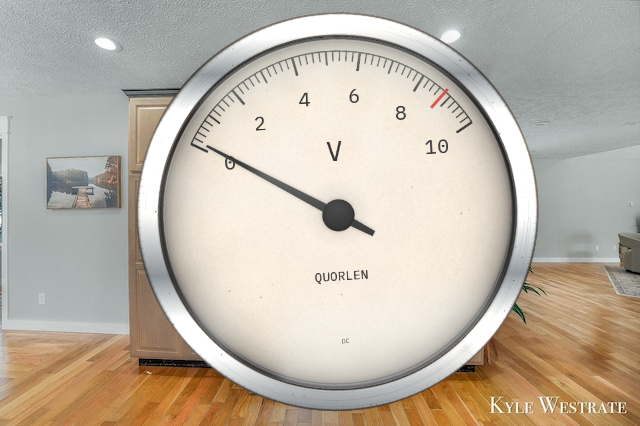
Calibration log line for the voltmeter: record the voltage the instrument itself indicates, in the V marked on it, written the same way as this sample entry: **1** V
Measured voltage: **0.2** V
